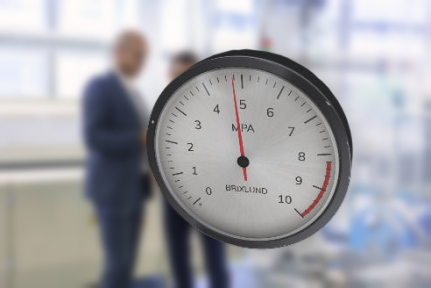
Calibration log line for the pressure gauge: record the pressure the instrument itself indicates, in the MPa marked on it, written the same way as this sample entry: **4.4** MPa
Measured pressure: **4.8** MPa
